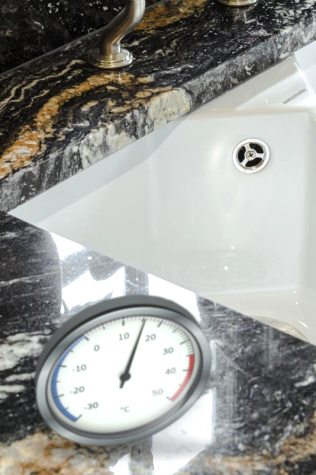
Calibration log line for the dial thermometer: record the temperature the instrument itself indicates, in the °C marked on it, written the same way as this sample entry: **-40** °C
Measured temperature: **15** °C
